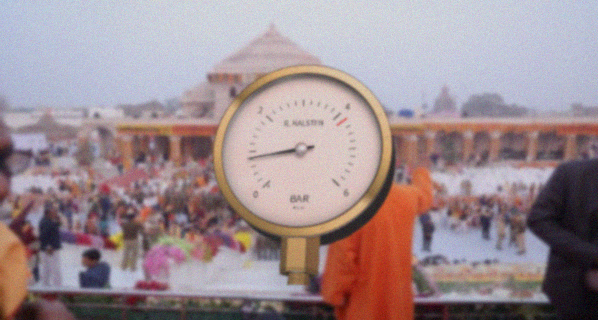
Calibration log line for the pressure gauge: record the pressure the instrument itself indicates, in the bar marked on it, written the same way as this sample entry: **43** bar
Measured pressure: **0.8** bar
